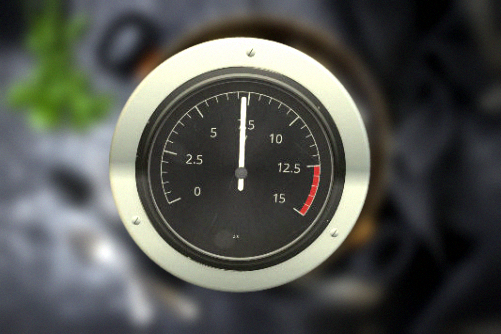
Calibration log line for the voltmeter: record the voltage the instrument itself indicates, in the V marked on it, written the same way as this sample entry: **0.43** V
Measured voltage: **7.25** V
